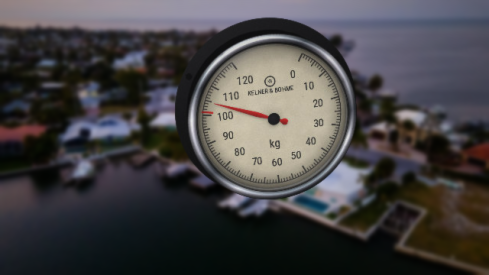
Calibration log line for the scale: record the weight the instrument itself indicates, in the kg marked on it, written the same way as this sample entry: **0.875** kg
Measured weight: **105** kg
